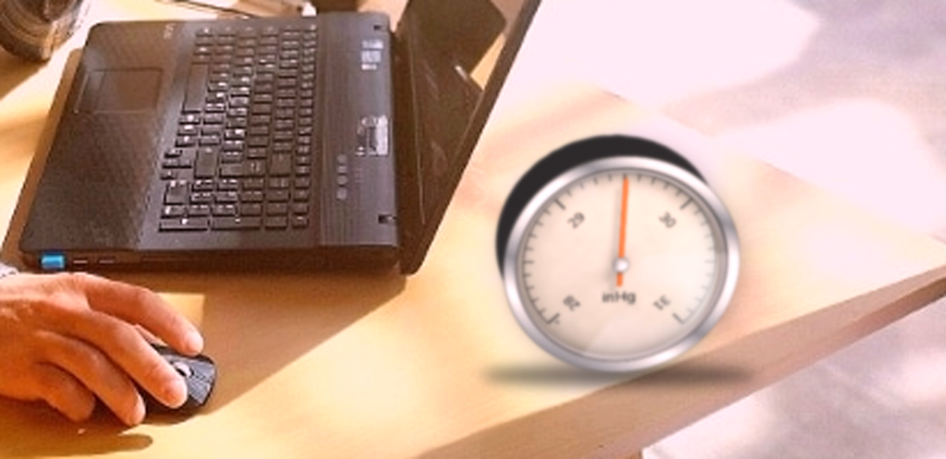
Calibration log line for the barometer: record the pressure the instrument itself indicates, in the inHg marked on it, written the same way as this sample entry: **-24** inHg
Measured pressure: **29.5** inHg
